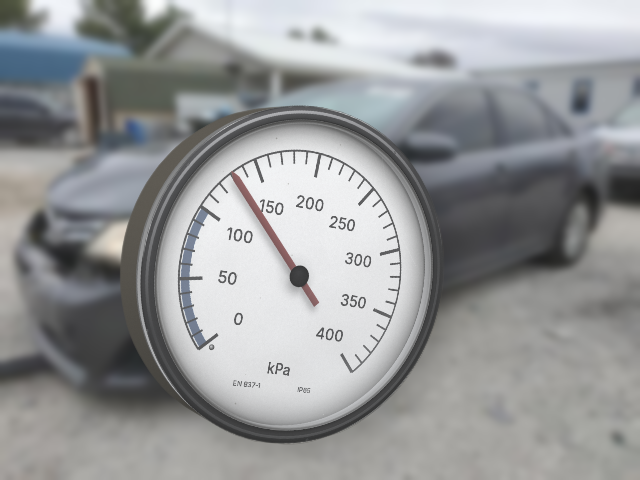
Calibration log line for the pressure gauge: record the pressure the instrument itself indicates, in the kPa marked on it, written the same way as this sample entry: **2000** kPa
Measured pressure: **130** kPa
